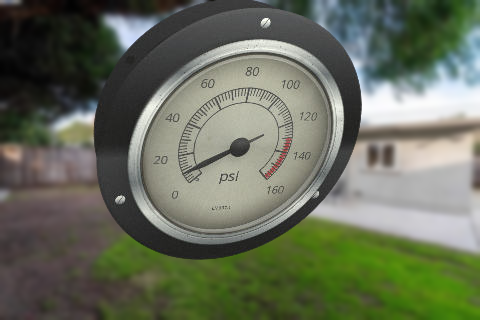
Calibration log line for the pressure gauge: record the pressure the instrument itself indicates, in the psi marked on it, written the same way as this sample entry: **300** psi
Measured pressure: **10** psi
